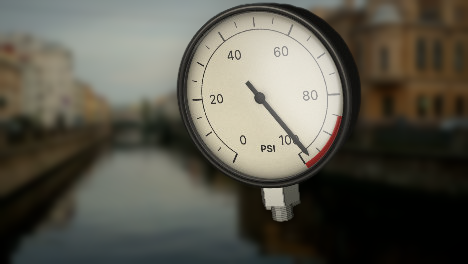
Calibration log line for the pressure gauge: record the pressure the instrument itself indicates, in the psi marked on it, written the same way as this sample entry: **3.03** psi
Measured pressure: **97.5** psi
